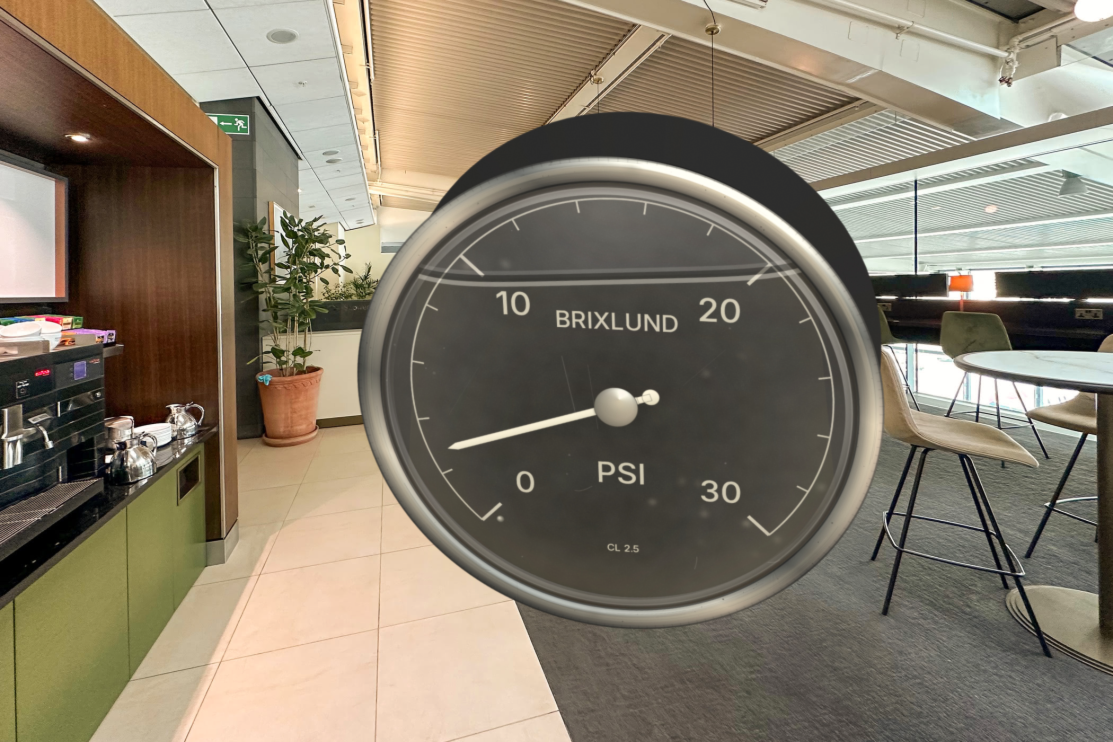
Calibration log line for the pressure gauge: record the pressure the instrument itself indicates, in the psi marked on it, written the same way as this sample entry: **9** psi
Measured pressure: **3** psi
